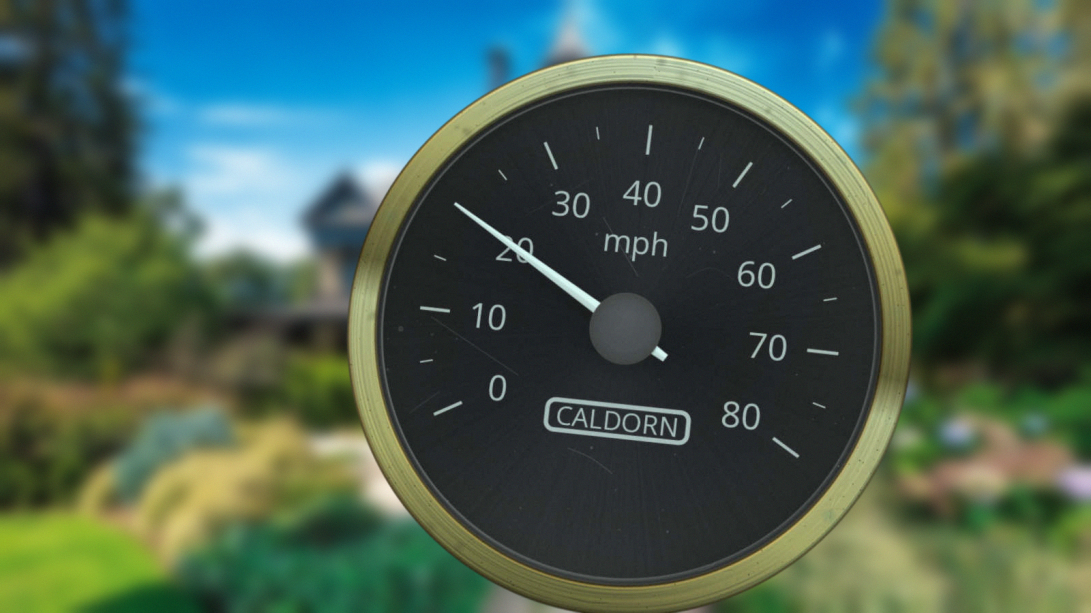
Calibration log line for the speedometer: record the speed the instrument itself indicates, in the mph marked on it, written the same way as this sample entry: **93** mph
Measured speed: **20** mph
